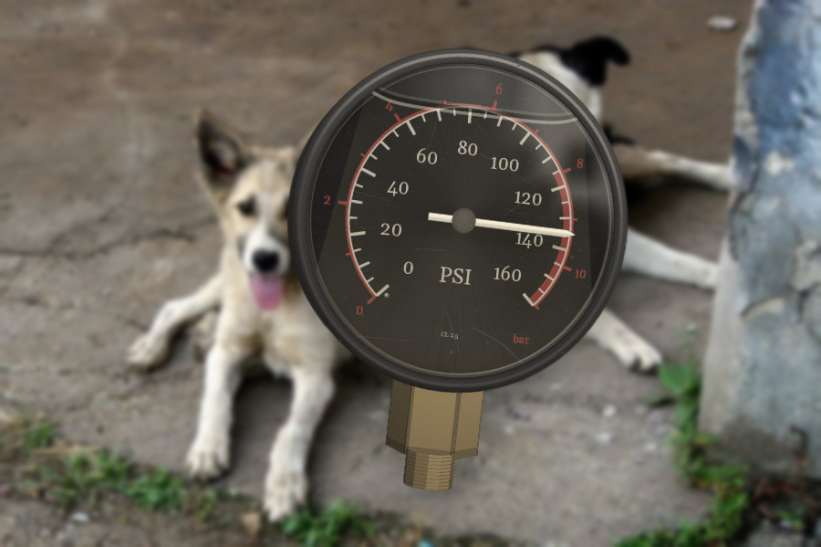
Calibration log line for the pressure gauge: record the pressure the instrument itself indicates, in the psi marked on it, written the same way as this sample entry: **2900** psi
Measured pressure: **135** psi
